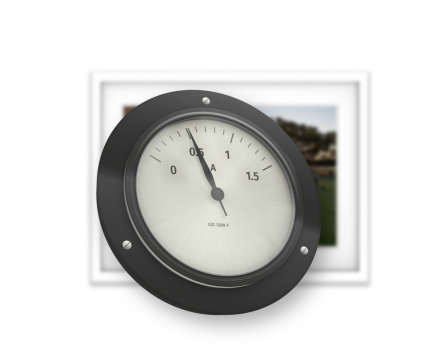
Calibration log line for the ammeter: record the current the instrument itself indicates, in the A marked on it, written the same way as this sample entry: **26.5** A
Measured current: **0.5** A
